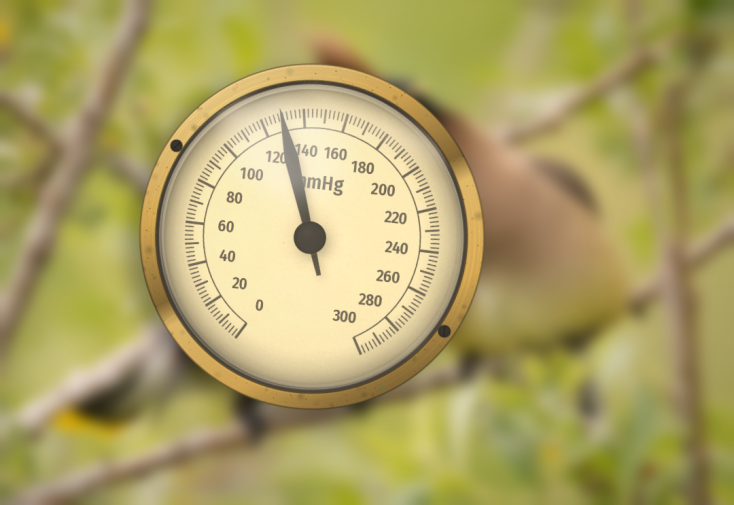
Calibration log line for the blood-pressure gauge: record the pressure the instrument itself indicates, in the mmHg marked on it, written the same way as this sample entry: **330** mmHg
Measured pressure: **130** mmHg
